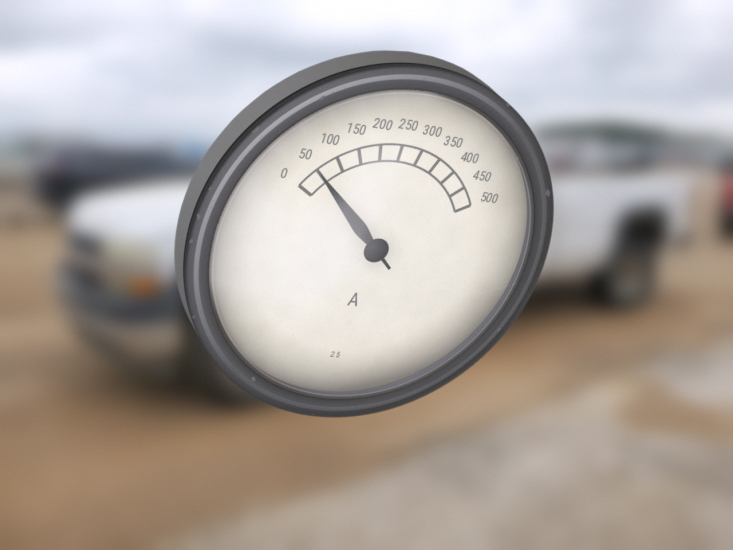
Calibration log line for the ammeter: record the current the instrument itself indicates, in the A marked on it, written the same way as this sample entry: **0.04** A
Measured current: **50** A
